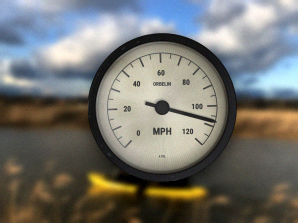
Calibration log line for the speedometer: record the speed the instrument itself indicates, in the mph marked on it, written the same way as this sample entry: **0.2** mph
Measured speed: **107.5** mph
